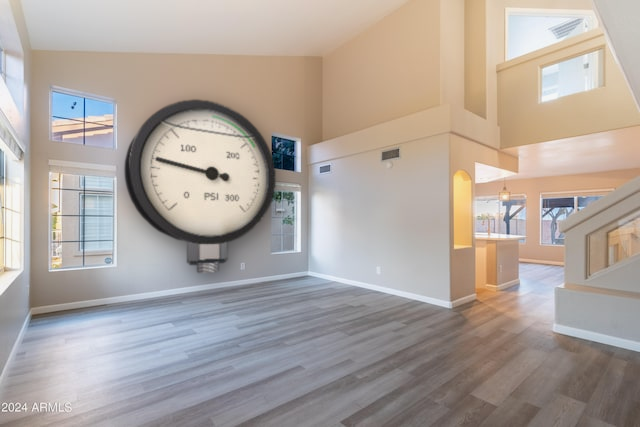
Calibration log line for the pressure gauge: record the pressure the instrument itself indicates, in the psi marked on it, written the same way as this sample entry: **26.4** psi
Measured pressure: **60** psi
